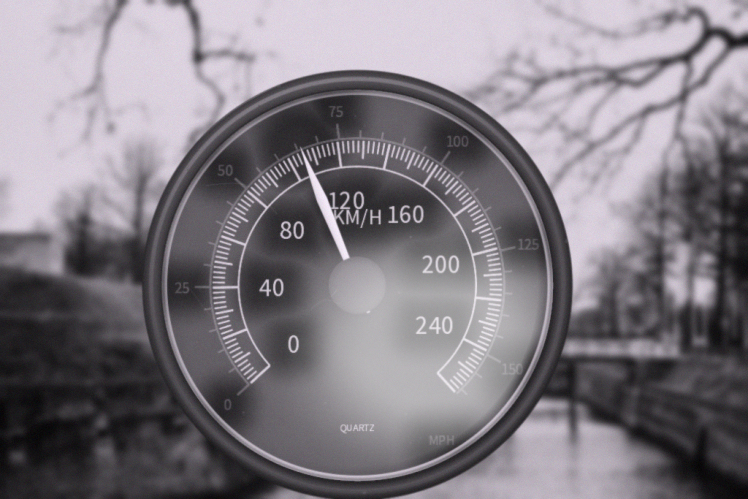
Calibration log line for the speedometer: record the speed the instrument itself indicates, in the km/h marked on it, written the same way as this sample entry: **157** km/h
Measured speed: **106** km/h
